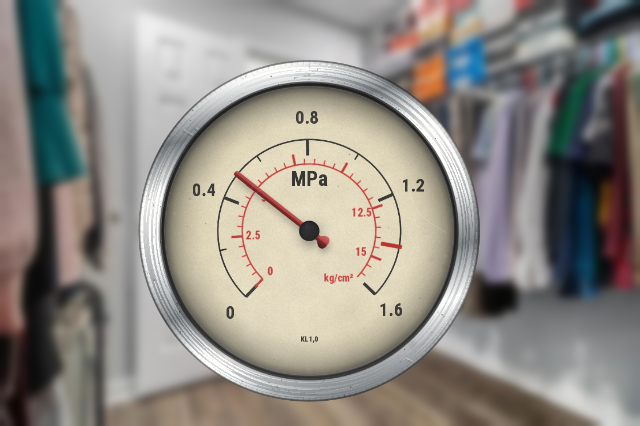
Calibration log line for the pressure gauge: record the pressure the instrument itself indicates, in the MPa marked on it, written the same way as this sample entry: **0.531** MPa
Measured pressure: **0.5** MPa
